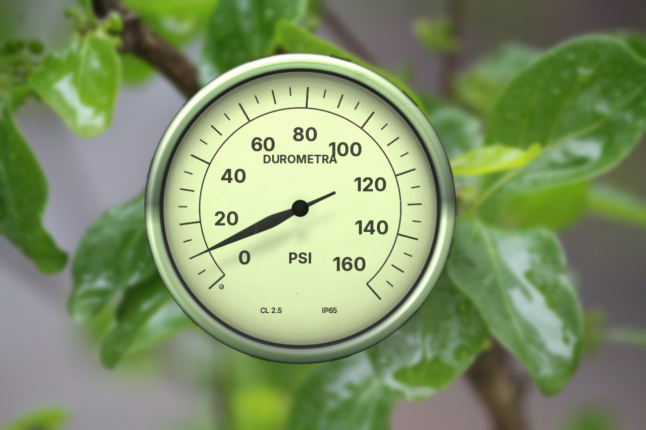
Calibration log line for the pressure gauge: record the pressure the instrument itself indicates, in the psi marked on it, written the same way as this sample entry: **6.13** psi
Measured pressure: **10** psi
